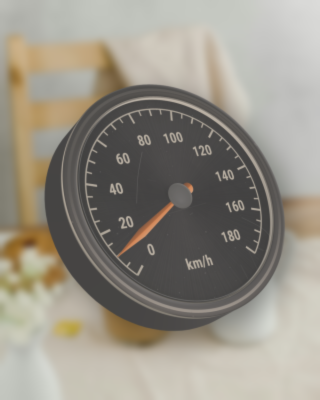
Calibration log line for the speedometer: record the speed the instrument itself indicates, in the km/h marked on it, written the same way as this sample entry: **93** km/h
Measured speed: **10** km/h
